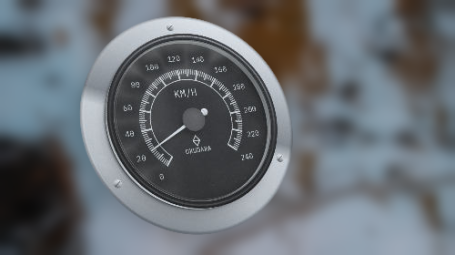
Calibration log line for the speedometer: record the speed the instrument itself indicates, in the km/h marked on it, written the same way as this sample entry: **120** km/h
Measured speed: **20** km/h
